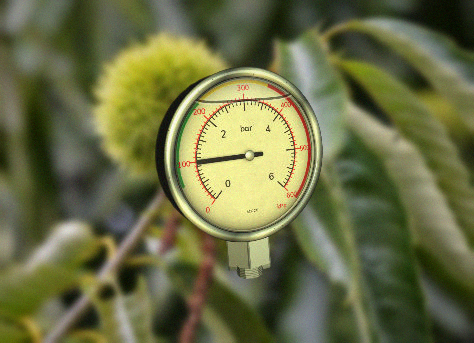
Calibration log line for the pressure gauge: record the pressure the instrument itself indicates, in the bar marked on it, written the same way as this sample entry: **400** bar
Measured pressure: **1** bar
